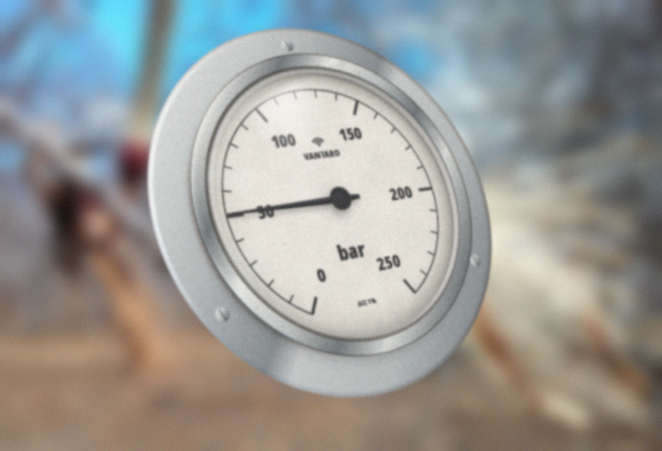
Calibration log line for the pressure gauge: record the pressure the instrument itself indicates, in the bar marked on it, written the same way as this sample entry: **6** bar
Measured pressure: **50** bar
